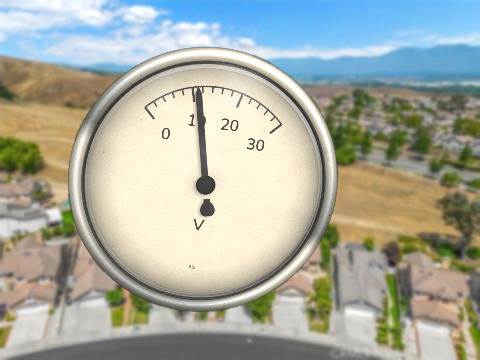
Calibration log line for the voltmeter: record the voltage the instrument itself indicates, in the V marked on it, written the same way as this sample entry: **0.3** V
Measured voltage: **11** V
